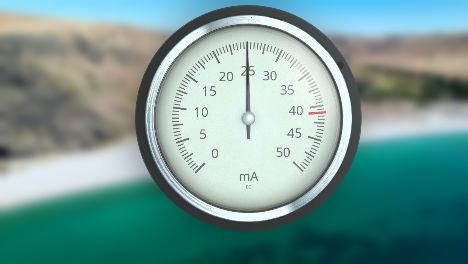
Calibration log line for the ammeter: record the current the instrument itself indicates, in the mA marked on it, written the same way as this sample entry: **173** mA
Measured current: **25** mA
